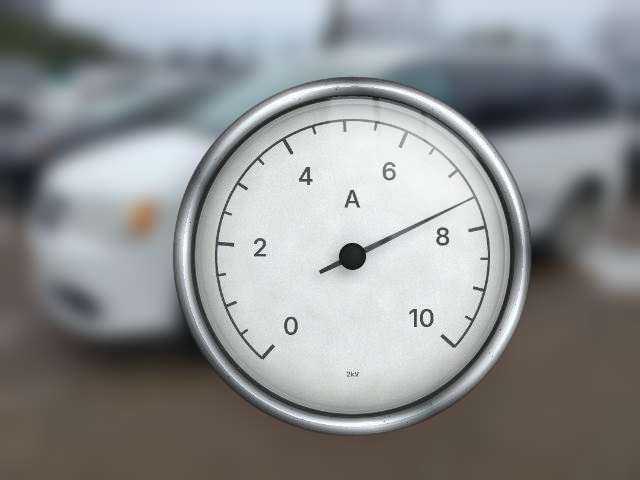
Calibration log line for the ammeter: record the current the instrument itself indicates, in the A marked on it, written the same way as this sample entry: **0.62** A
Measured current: **7.5** A
